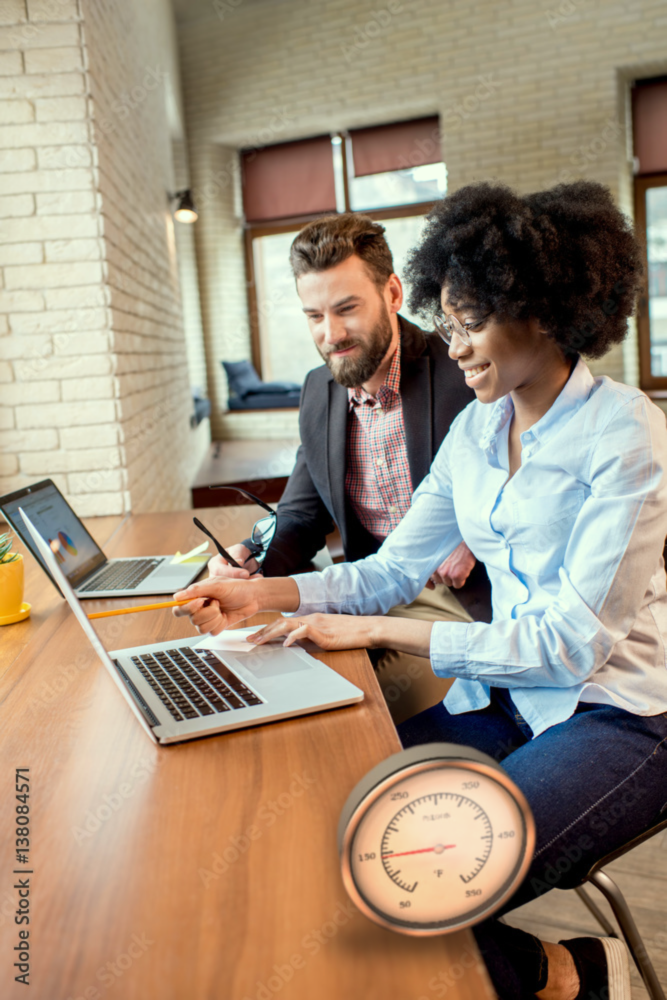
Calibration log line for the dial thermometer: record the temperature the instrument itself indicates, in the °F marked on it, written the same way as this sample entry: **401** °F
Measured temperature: **150** °F
